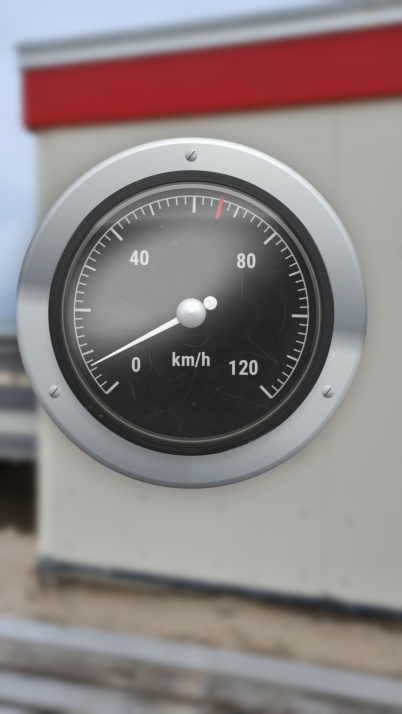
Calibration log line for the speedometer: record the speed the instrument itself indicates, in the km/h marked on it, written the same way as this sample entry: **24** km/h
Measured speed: **7** km/h
